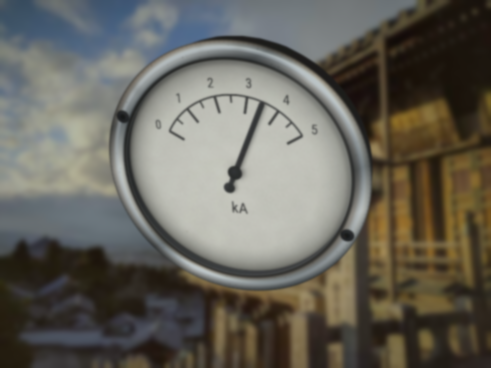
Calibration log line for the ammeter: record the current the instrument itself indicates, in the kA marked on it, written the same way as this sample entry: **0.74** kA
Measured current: **3.5** kA
